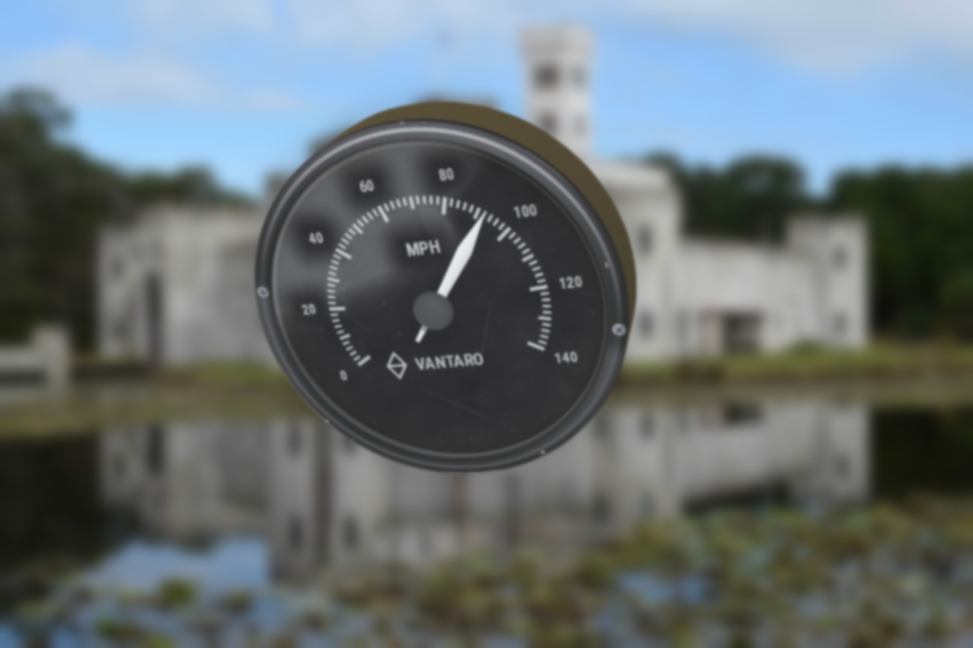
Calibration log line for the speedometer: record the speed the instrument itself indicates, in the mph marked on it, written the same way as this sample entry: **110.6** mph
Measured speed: **92** mph
